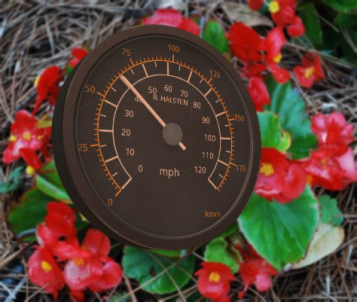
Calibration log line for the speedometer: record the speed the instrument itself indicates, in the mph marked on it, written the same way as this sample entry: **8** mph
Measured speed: **40** mph
